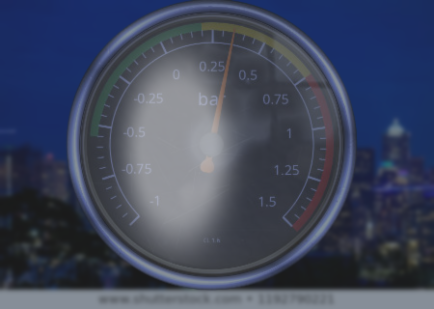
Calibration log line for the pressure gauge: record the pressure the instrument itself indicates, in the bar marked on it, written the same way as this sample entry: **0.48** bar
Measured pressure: **0.35** bar
